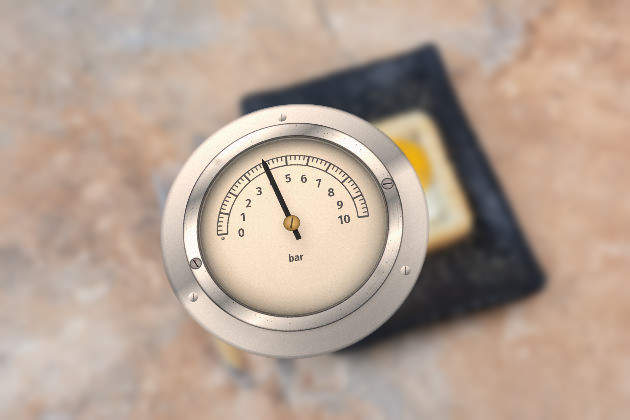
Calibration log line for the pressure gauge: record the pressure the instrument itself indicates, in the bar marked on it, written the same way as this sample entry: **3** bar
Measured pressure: **4** bar
